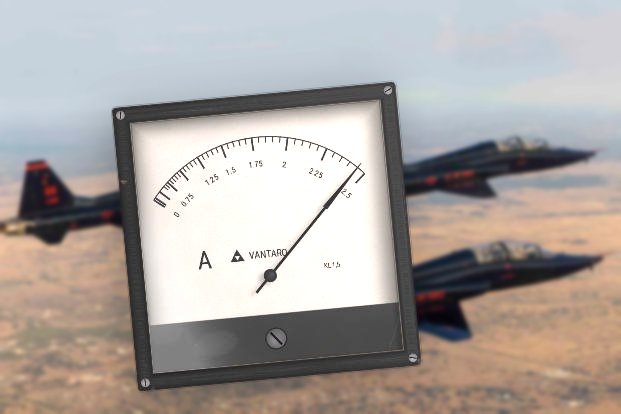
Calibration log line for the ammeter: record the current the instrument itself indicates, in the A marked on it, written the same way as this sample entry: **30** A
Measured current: **2.45** A
